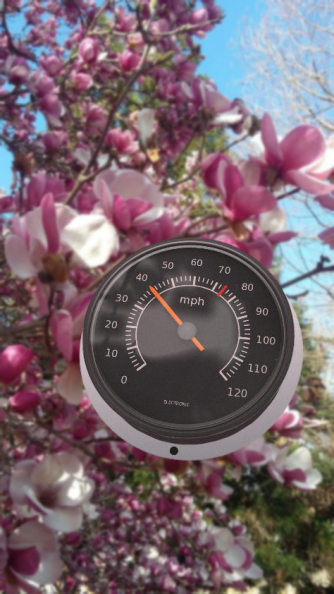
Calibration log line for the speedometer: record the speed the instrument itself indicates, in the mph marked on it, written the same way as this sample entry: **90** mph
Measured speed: **40** mph
